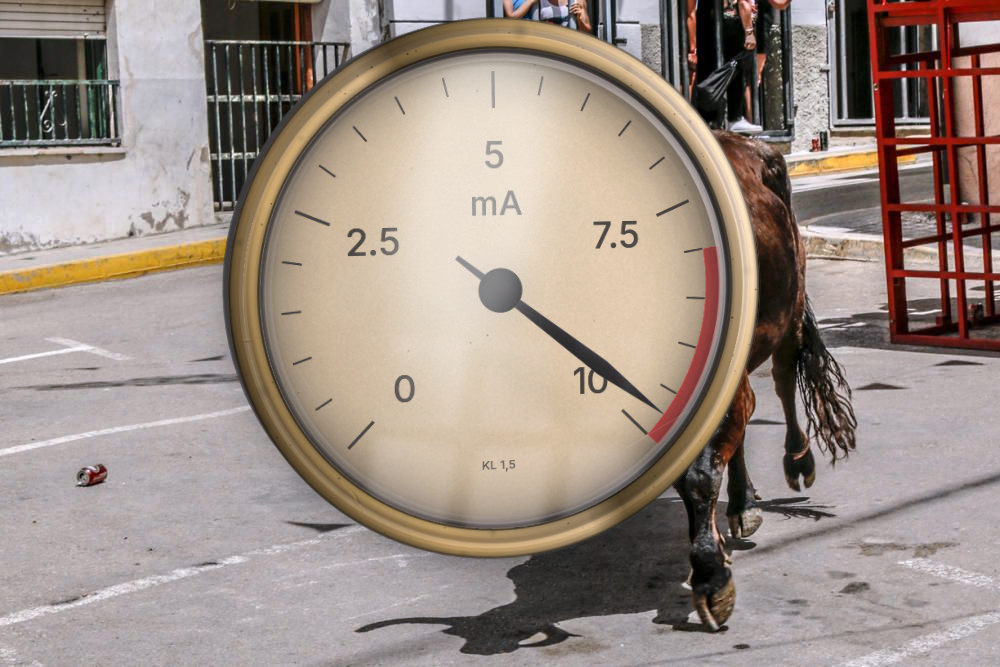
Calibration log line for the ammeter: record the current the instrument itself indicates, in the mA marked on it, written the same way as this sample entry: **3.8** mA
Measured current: **9.75** mA
